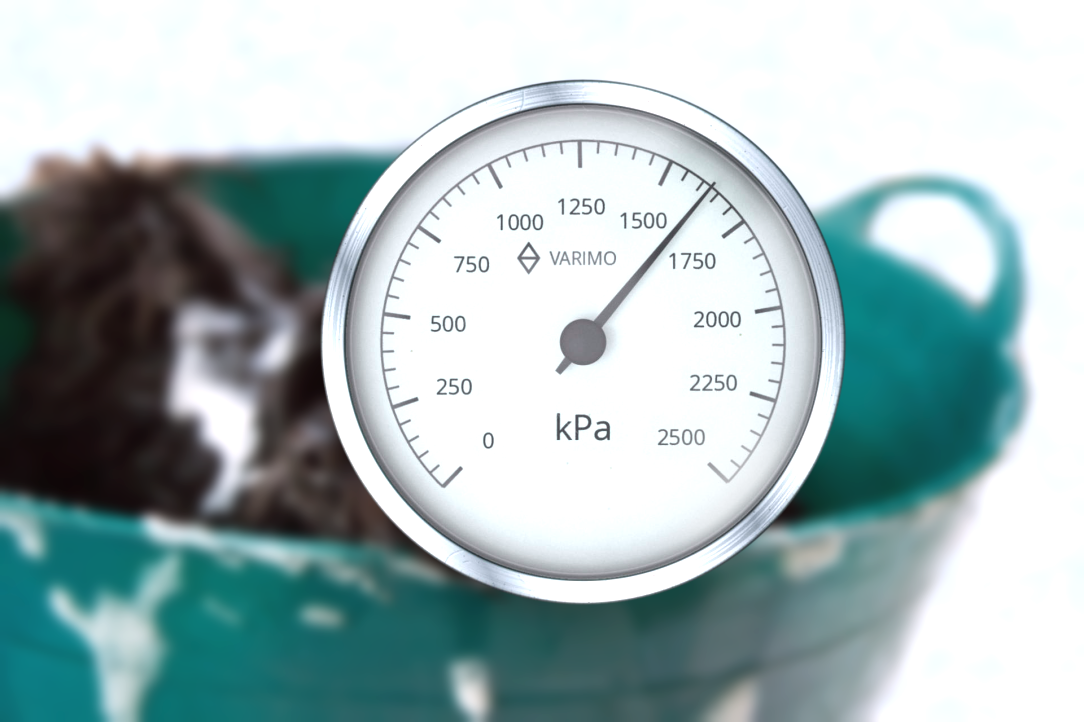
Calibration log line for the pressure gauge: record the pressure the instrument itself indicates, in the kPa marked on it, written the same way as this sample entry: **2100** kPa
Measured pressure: **1625** kPa
